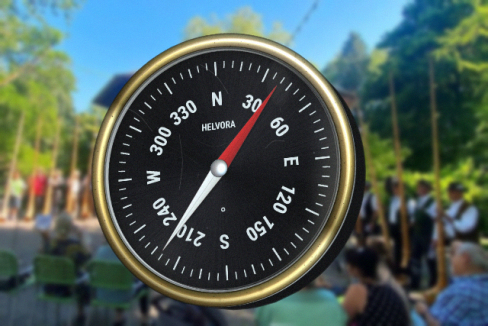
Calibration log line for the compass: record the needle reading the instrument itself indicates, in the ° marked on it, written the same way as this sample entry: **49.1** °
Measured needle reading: **40** °
